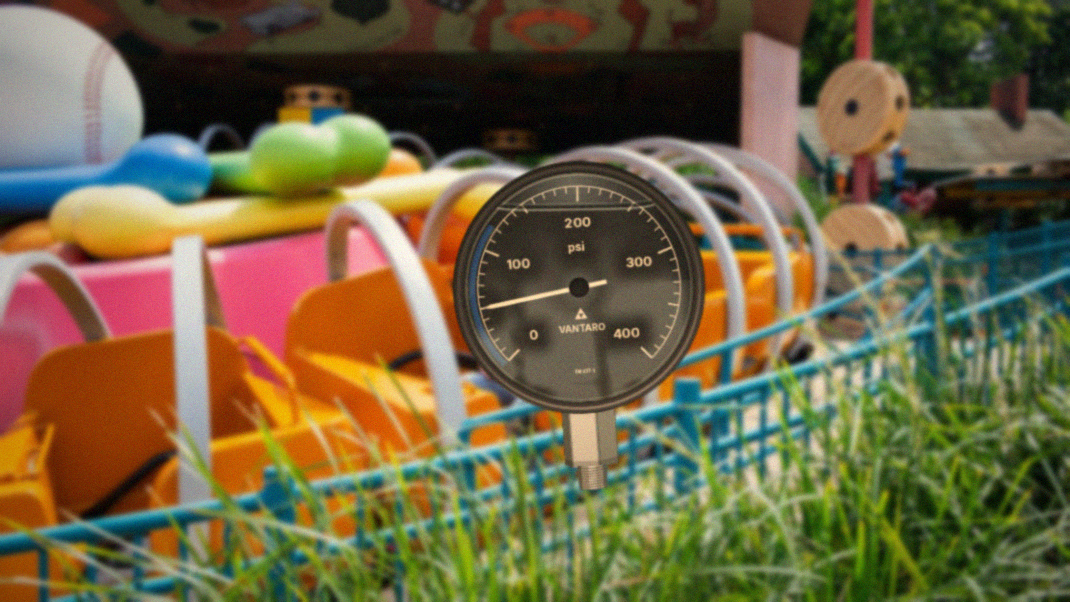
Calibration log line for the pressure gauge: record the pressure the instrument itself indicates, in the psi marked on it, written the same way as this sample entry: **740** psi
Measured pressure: **50** psi
